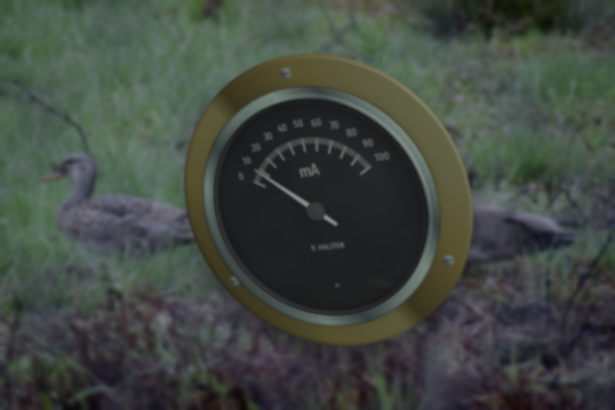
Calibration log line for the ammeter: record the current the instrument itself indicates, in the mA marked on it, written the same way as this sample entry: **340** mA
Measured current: **10** mA
